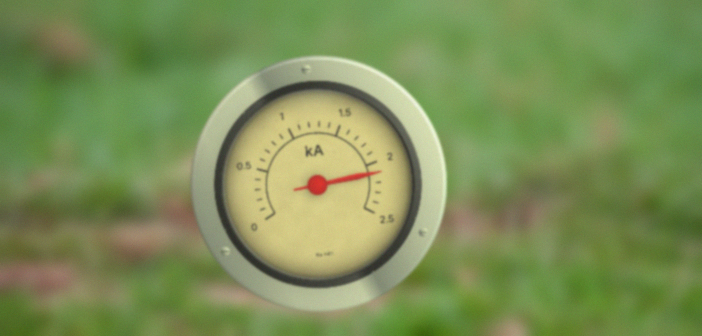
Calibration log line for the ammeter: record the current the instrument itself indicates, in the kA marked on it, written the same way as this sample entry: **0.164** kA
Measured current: **2.1** kA
